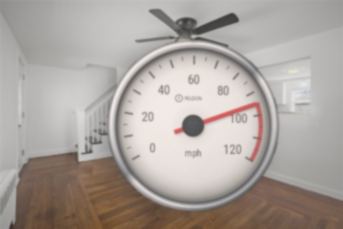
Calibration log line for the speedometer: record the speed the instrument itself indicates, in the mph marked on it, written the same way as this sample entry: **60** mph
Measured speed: **95** mph
